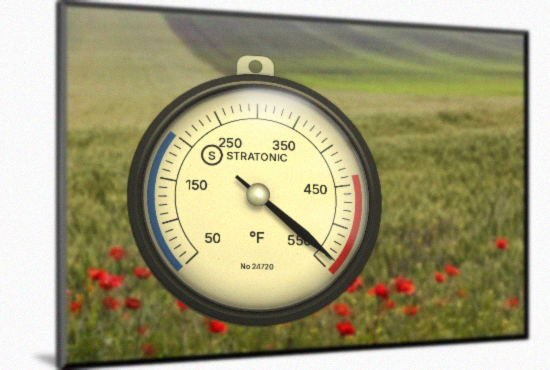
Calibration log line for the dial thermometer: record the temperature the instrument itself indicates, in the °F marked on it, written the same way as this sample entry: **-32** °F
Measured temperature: **540** °F
